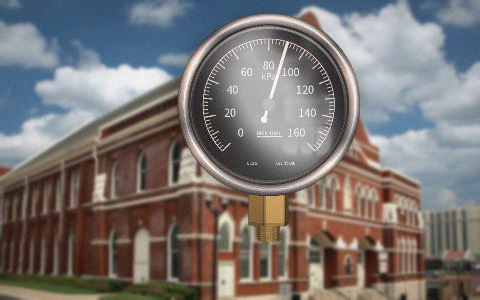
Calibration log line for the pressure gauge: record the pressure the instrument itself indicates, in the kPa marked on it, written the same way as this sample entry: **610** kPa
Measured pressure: **90** kPa
